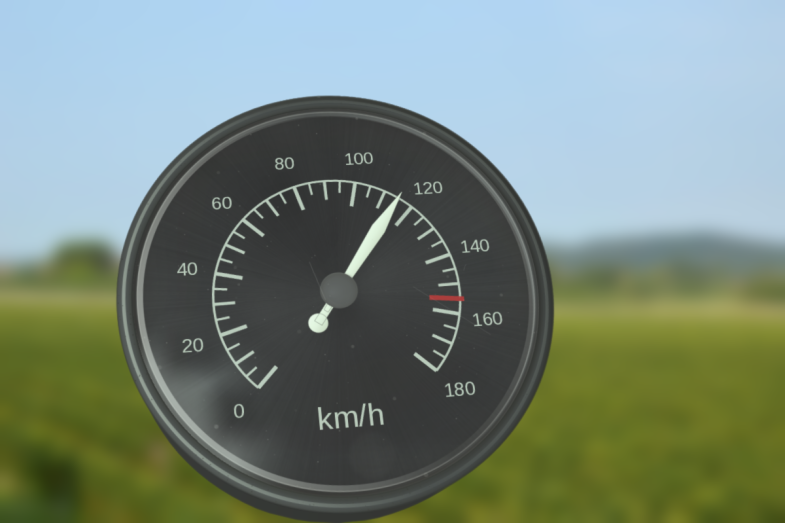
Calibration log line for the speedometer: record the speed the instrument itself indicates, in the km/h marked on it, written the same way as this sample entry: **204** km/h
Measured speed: **115** km/h
